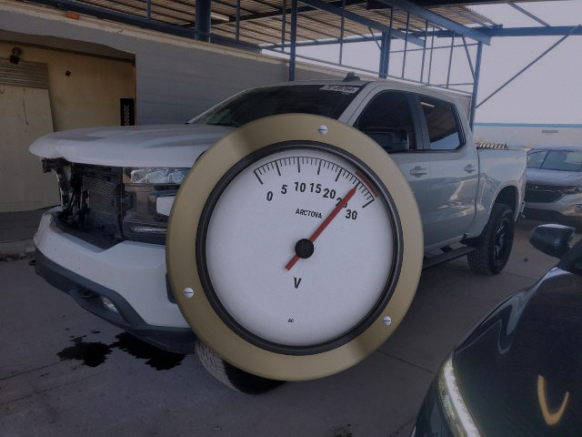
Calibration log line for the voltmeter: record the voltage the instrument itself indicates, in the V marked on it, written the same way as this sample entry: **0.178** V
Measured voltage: **25** V
